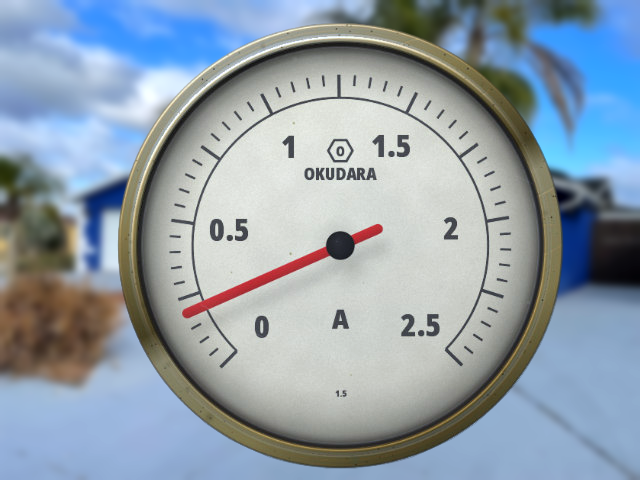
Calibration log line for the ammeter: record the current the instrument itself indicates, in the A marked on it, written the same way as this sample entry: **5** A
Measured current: **0.2** A
